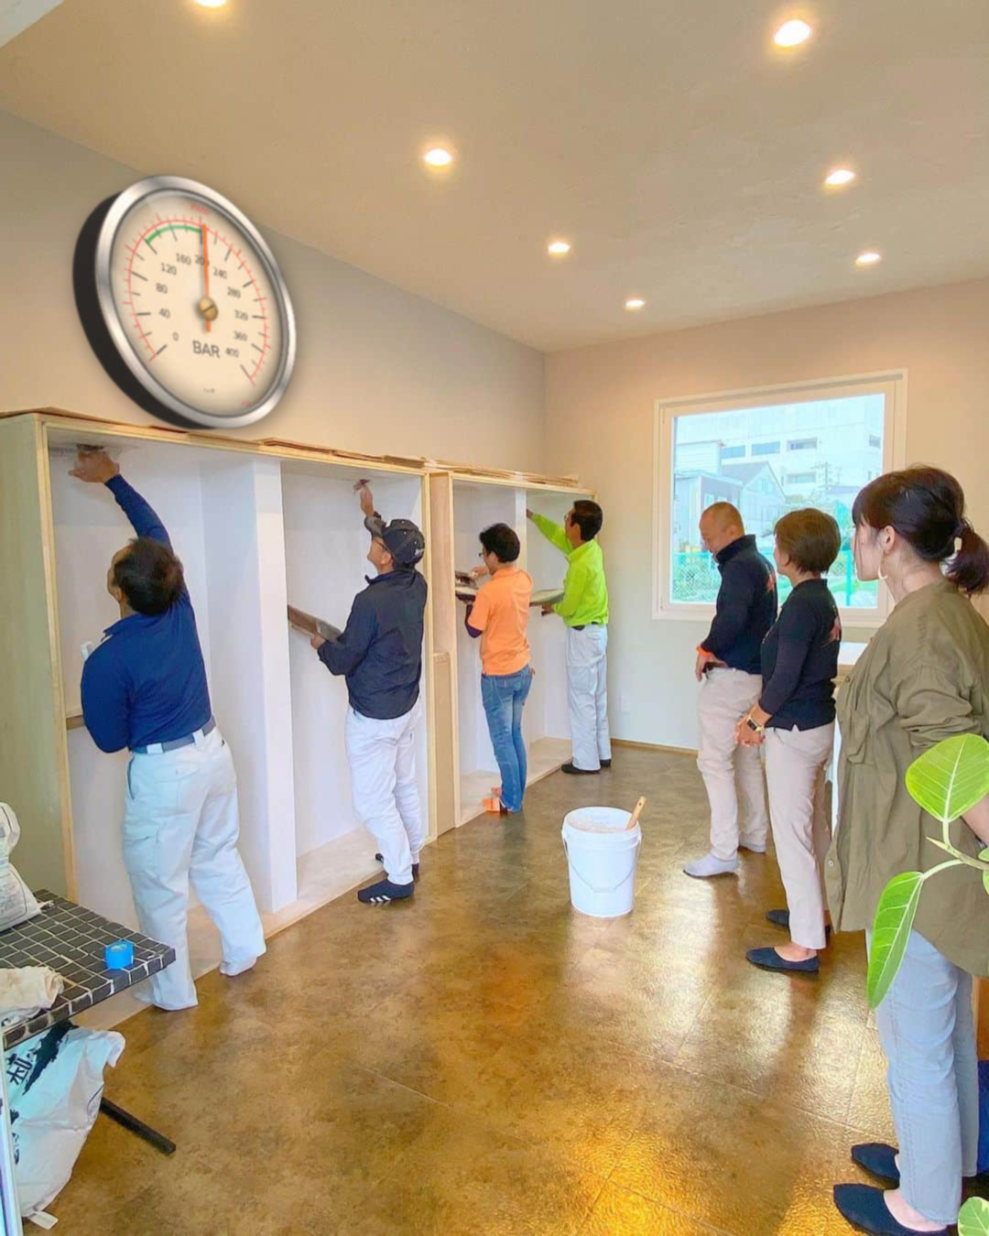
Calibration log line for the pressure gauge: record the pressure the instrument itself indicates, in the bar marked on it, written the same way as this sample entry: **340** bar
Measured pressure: **200** bar
